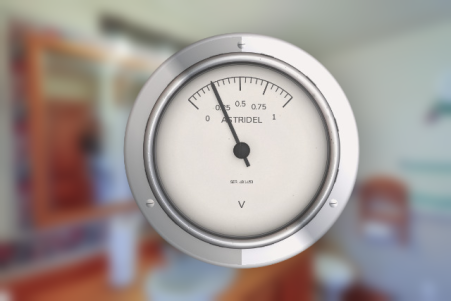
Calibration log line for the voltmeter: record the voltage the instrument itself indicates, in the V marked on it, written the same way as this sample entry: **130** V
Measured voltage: **0.25** V
